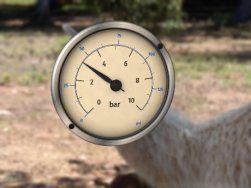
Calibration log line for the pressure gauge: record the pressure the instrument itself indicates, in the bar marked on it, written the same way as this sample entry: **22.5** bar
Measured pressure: **3** bar
